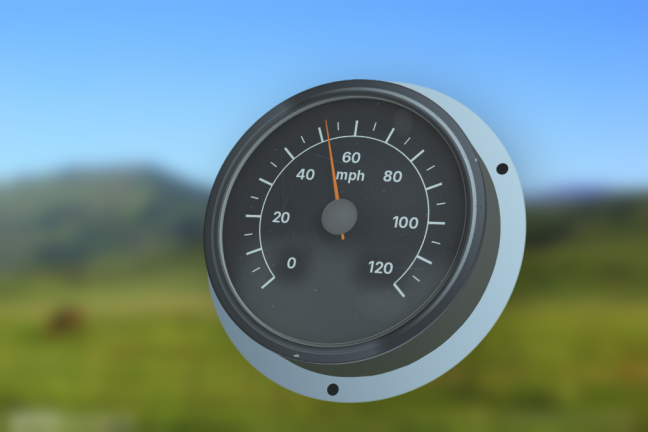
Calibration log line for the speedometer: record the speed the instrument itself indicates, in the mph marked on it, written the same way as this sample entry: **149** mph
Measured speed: **52.5** mph
